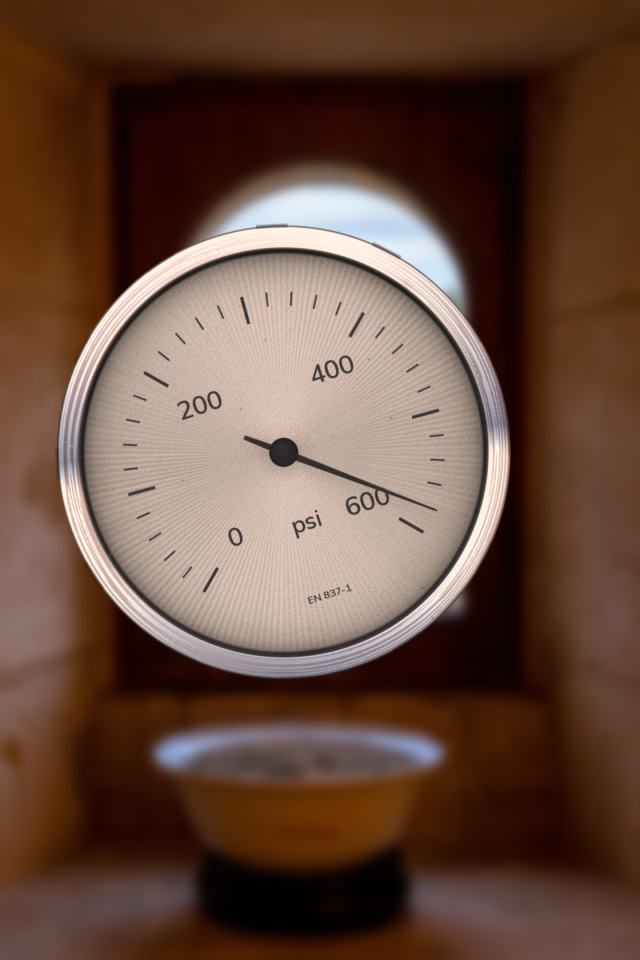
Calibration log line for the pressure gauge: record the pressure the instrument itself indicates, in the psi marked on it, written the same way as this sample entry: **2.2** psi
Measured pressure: **580** psi
